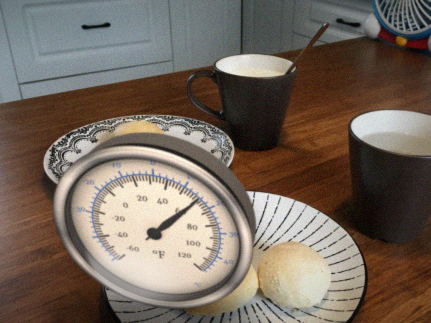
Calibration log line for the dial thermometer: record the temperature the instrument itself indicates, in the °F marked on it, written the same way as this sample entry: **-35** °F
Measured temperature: **60** °F
